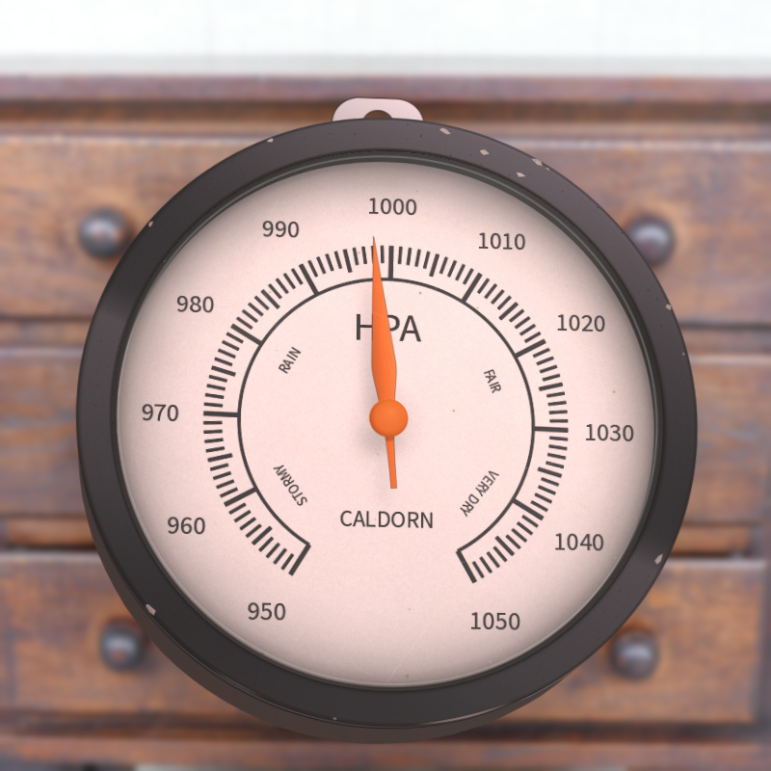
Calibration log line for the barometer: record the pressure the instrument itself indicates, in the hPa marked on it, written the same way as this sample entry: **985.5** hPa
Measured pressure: **998** hPa
